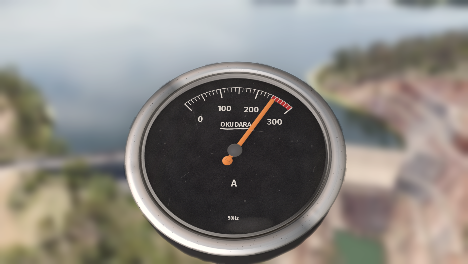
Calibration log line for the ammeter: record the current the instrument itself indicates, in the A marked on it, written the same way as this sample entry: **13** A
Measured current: **250** A
